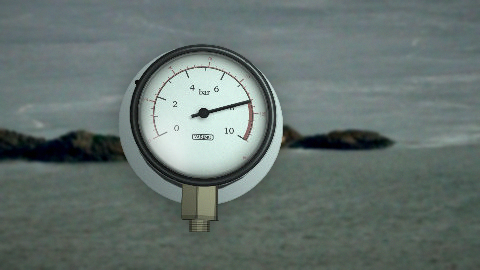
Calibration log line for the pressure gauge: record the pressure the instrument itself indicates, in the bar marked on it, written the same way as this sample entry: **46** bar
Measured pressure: **8** bar
